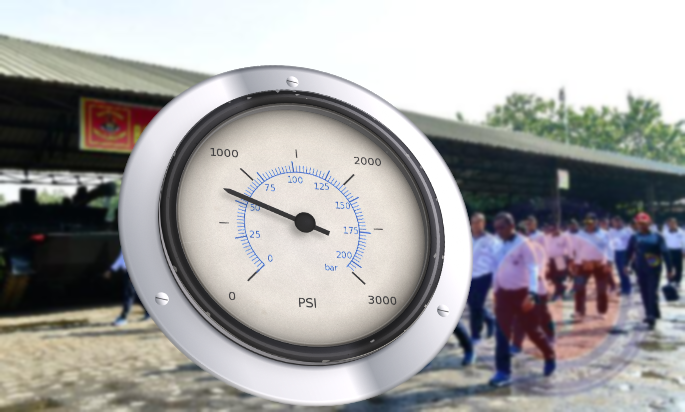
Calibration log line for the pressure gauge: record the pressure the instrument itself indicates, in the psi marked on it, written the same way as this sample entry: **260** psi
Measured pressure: **750** psi
